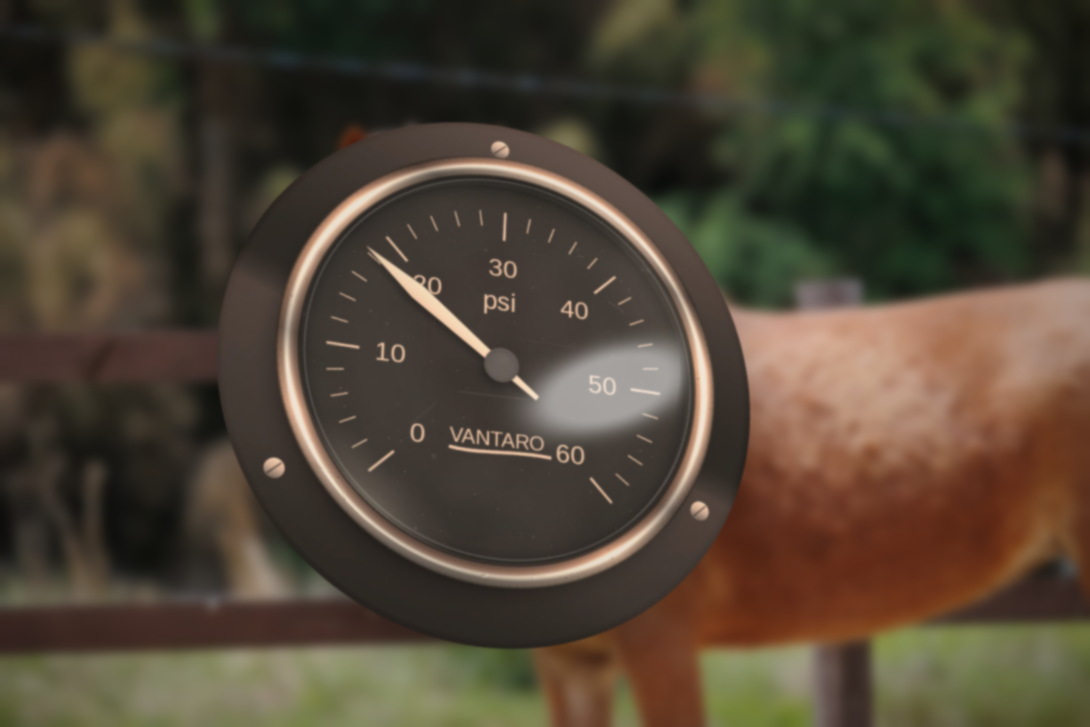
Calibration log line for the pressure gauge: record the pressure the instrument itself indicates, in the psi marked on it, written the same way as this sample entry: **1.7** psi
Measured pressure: **18** psi
